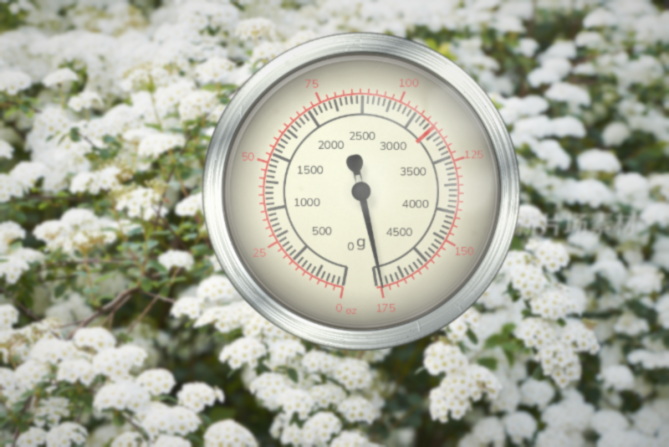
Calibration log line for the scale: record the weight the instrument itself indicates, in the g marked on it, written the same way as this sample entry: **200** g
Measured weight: **4950** g
